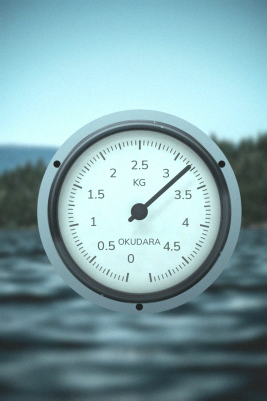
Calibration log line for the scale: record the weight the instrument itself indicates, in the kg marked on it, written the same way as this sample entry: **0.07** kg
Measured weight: **3.2** kg
